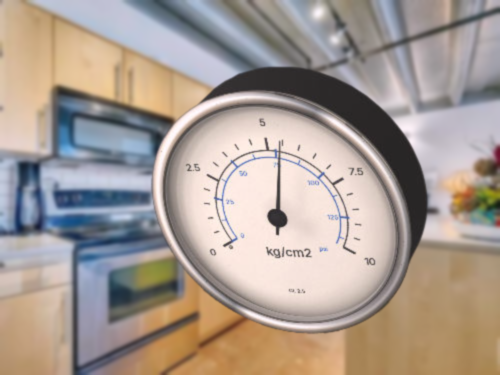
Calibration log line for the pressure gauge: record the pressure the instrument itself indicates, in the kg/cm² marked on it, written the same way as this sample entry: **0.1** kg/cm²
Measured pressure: **5.5** kg/cm²
